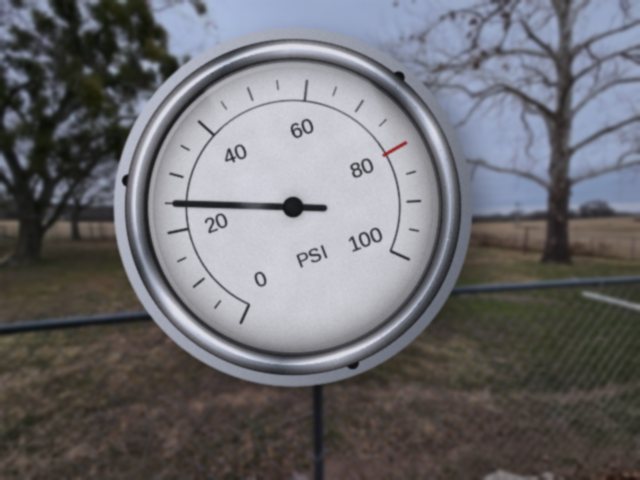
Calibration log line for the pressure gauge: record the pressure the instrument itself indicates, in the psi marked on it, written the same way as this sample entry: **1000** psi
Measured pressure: **25** psi
